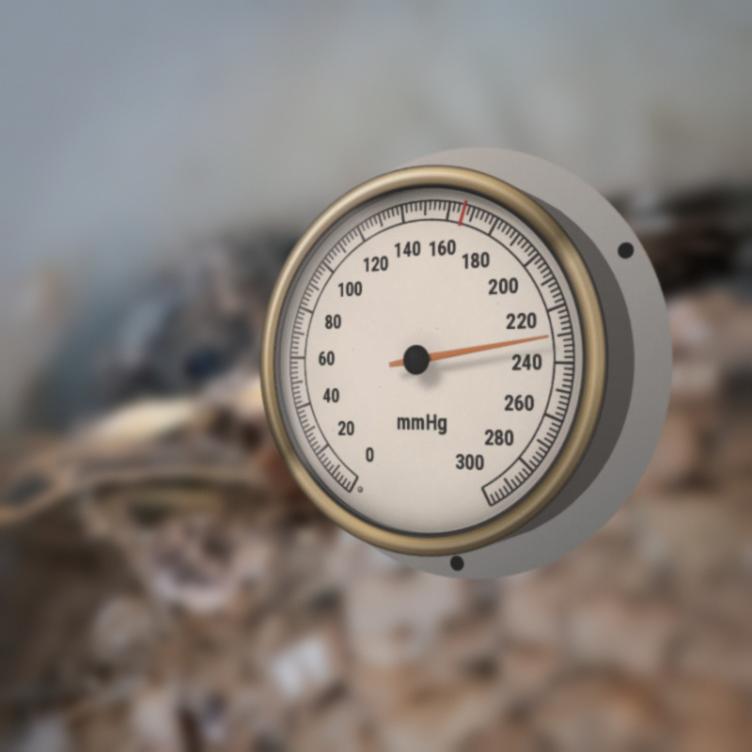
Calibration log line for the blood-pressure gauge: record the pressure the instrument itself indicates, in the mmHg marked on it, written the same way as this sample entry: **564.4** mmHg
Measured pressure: **230** mmHg
